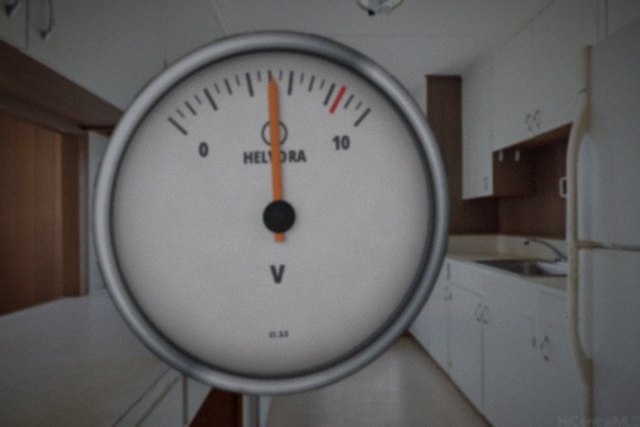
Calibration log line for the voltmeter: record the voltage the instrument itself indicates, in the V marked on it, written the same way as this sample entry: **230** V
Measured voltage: **5** V
